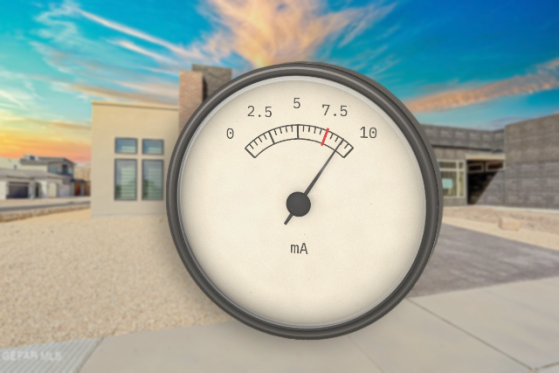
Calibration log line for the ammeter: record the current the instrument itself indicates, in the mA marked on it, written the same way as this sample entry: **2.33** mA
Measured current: **9** mA
